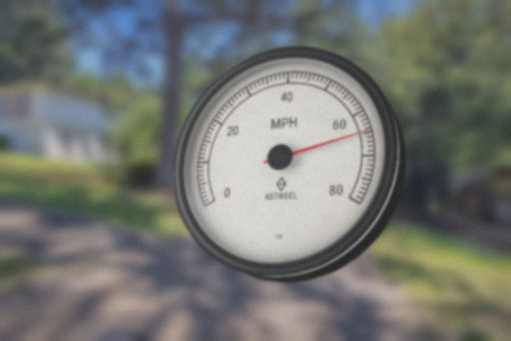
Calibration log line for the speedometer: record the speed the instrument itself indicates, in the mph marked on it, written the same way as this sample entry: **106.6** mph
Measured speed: **65** mph
